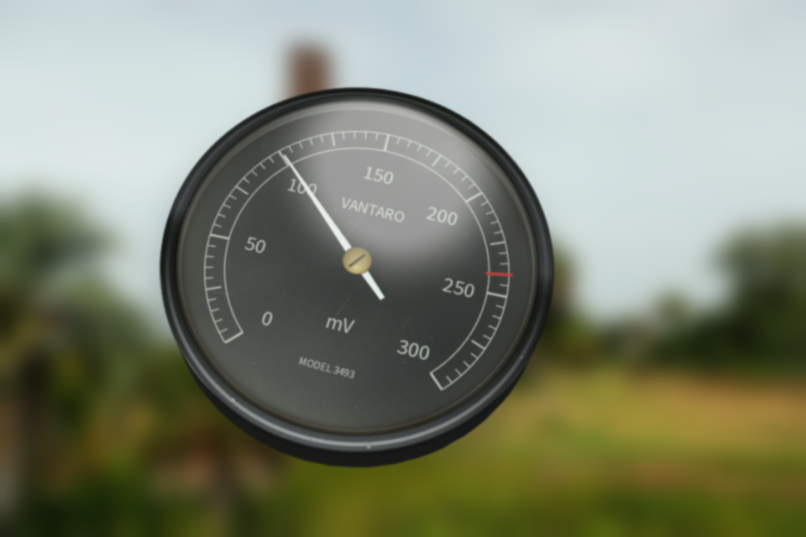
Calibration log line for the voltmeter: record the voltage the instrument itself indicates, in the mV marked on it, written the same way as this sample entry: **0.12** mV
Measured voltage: **100** mV
